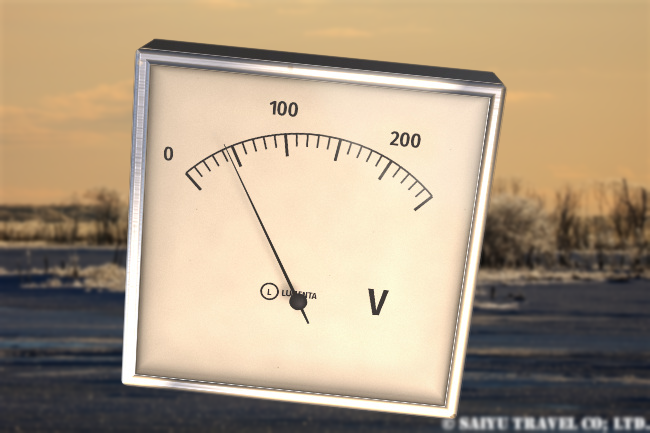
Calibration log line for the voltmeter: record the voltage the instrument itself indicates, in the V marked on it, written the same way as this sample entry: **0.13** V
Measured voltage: **45** V
